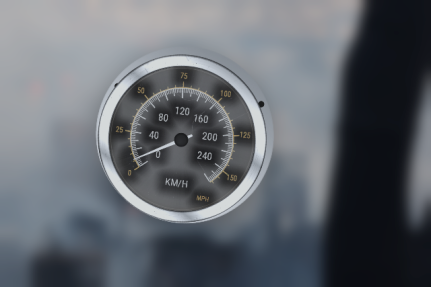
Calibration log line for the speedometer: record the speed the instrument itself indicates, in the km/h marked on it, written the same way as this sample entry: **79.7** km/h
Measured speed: **10** km/h
